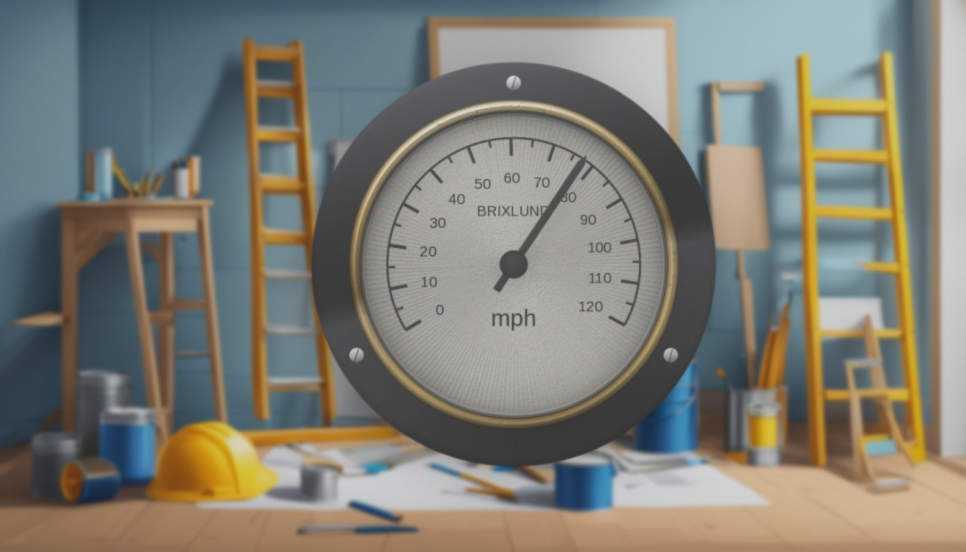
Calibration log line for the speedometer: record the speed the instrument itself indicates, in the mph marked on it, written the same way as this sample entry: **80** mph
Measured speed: **77.5** mph
